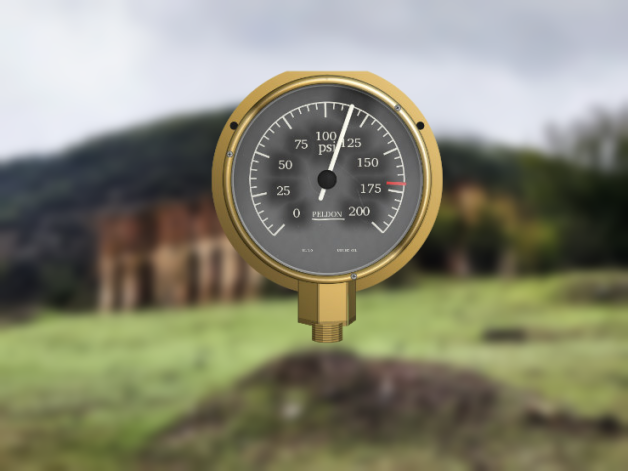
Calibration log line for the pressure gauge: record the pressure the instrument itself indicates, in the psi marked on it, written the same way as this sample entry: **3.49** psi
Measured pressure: **115** psi
